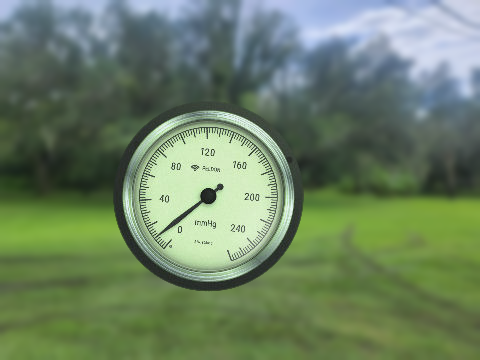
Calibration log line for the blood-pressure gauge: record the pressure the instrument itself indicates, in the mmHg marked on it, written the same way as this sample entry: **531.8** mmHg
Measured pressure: **10** mmHg
